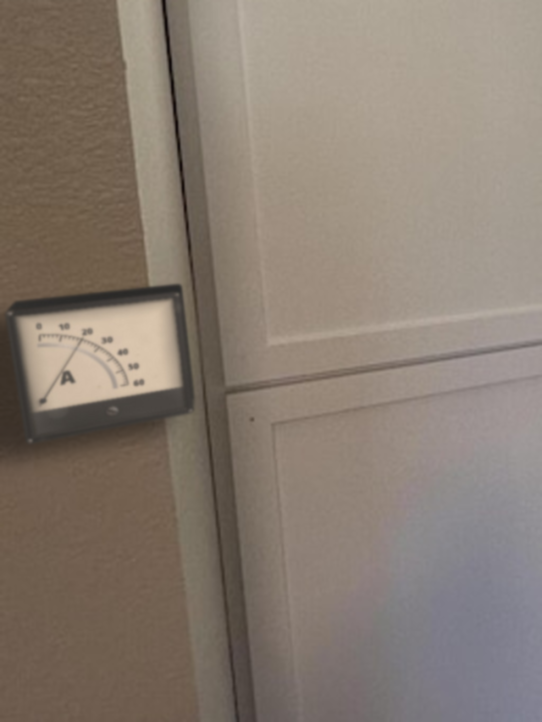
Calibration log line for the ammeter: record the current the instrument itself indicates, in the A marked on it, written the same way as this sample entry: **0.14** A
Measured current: **20** A
